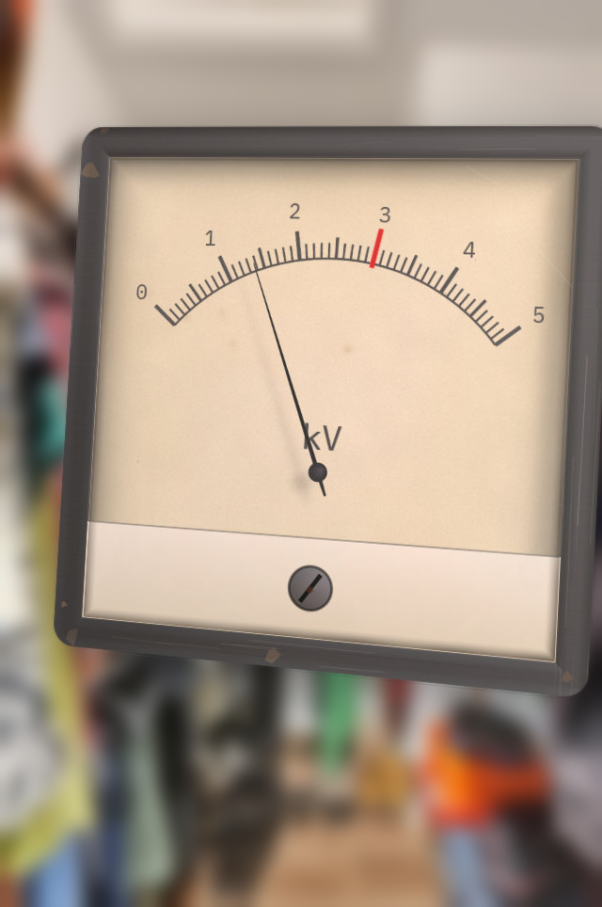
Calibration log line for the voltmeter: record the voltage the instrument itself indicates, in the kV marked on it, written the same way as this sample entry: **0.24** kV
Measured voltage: **1.4** kV
